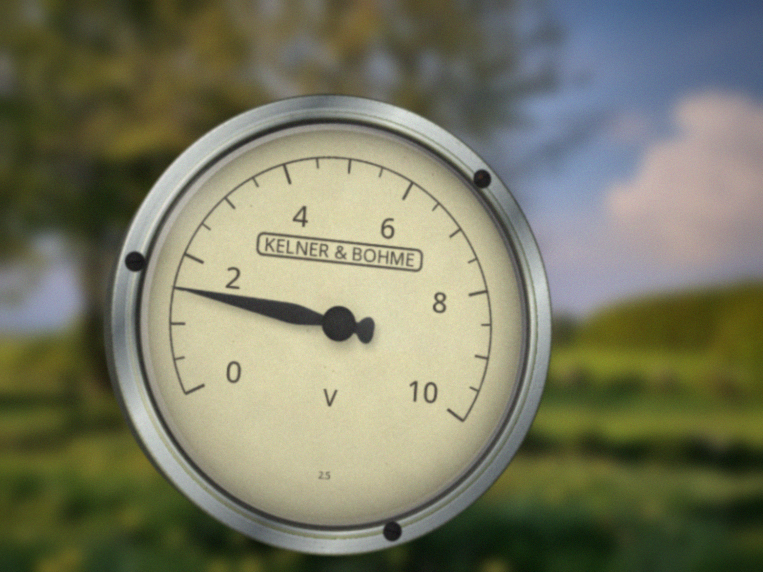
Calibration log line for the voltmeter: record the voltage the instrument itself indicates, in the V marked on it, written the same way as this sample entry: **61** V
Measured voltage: **1.5** V
